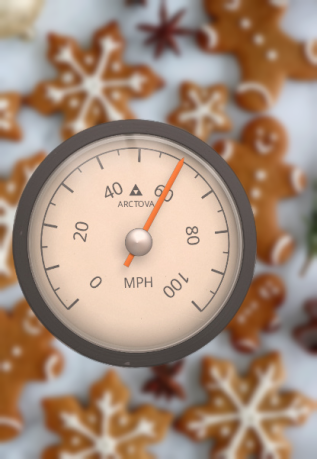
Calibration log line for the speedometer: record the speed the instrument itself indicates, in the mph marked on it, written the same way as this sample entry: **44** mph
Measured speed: **60** mph
